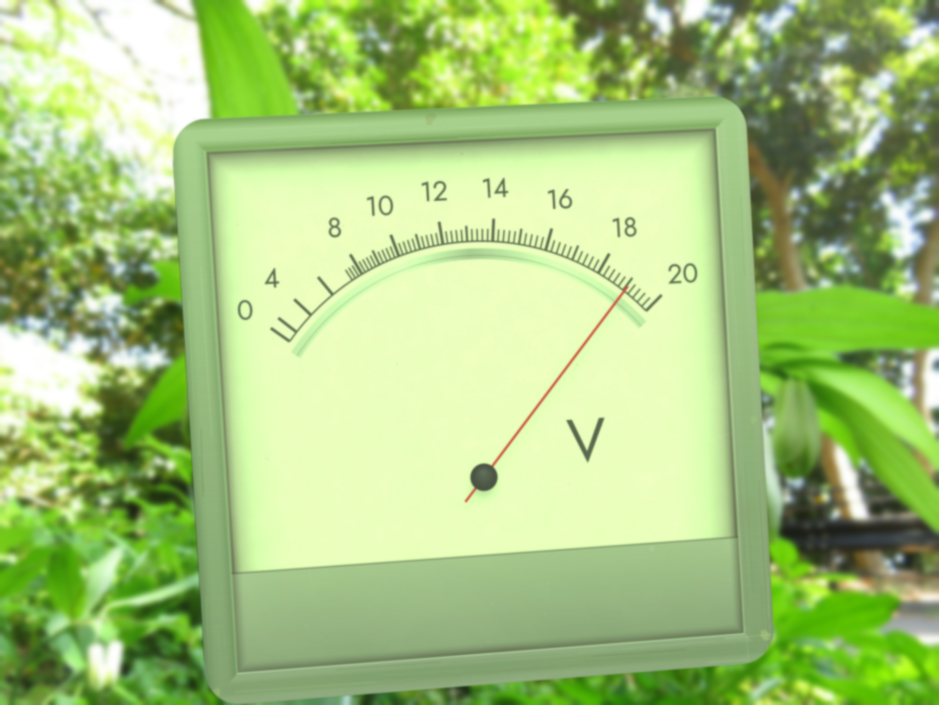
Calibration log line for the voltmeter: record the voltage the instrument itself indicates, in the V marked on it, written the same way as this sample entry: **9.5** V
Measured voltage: **19** V
